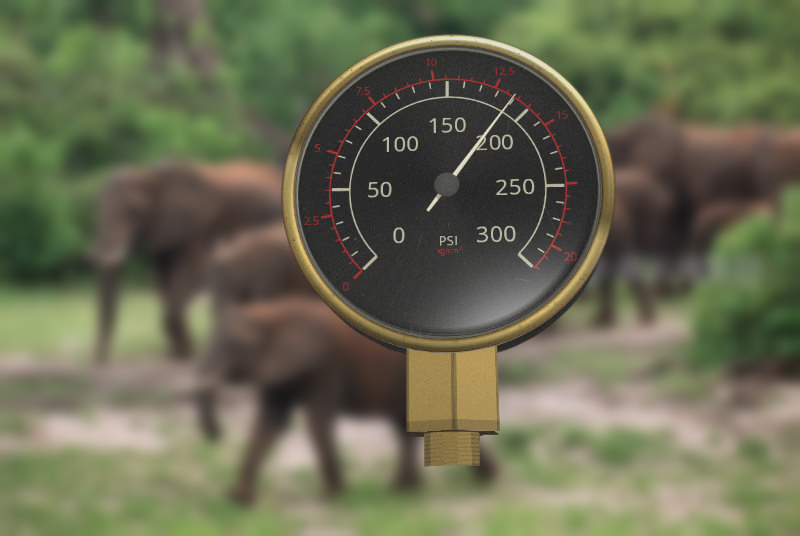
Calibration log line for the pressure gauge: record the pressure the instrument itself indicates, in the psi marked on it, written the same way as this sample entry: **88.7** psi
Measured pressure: **190** psi
